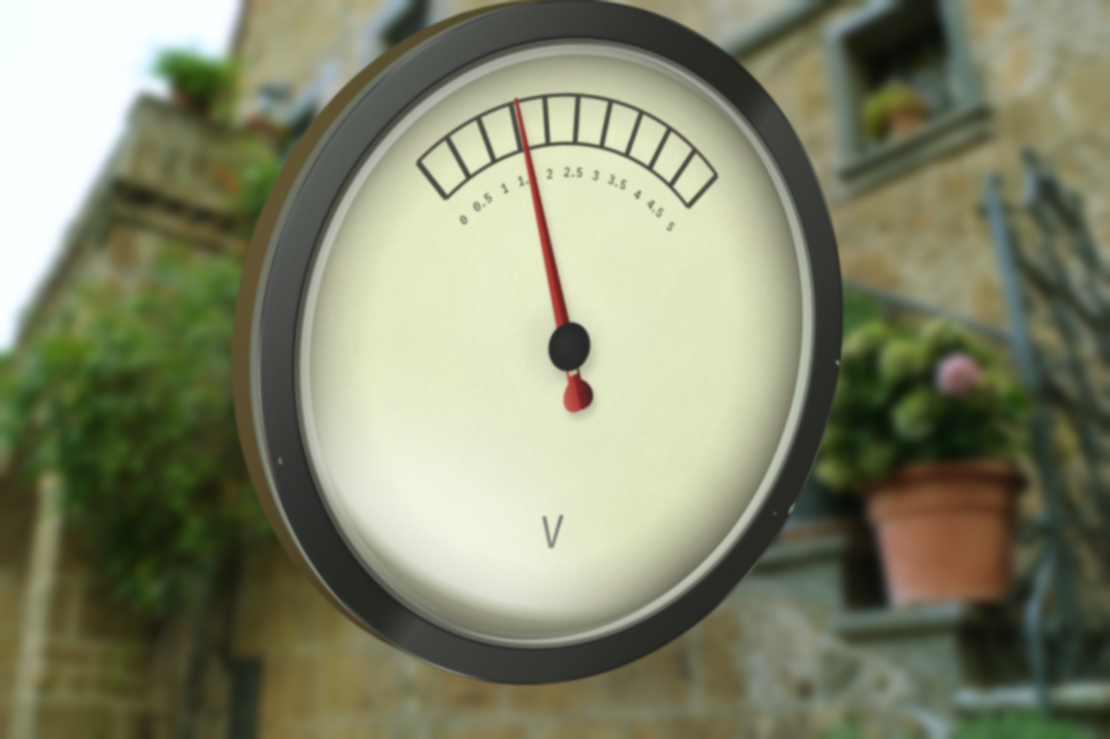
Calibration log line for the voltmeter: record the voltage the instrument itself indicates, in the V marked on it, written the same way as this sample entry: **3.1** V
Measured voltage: **1.5** V
